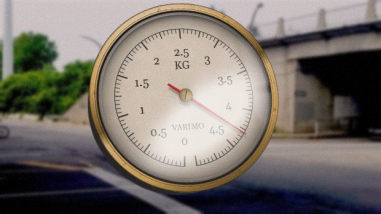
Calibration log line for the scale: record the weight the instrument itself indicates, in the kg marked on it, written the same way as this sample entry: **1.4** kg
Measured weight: **4.3** kg
